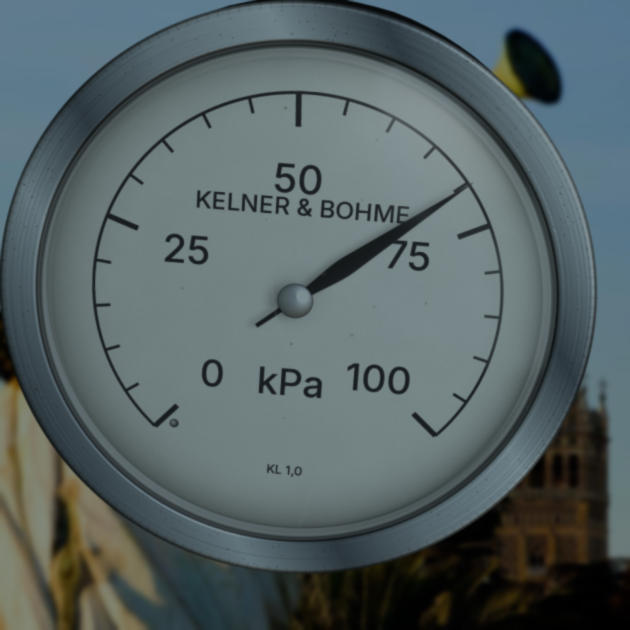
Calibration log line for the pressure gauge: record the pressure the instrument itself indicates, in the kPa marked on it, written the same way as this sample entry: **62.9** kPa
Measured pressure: **70** kPa
